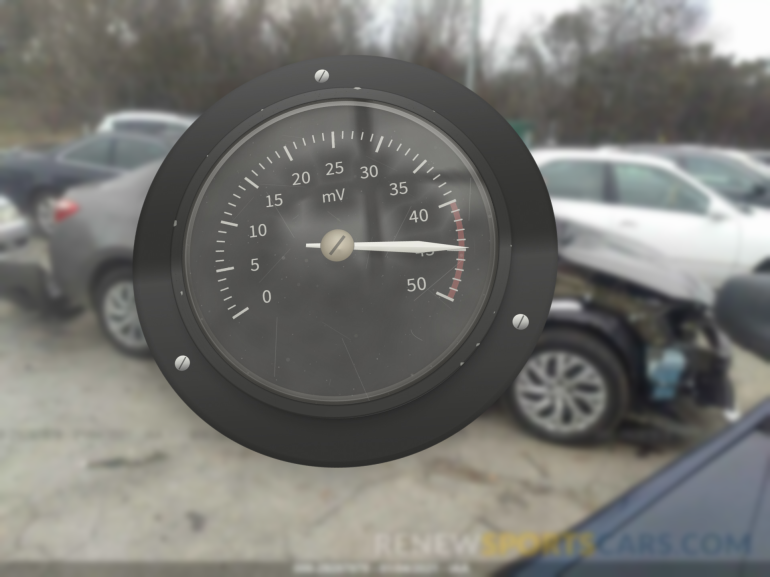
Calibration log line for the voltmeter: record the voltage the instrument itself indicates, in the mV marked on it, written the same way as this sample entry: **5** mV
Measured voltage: **45** mV
